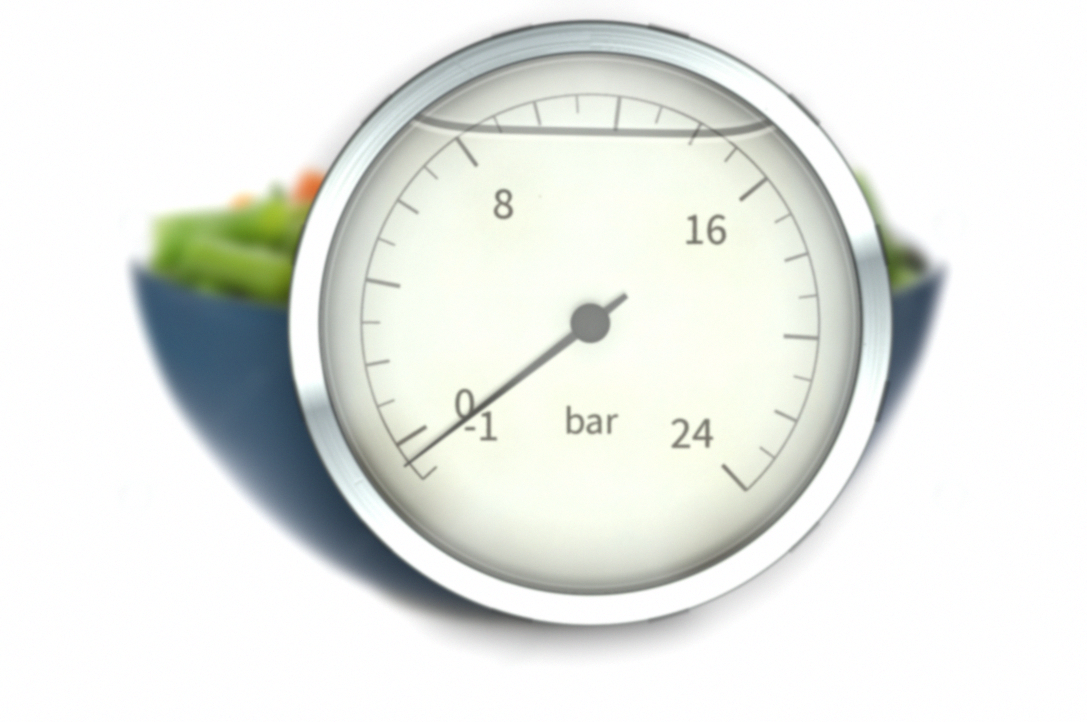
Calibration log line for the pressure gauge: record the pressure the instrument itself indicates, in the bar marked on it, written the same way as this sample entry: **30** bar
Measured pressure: **-0.5** bar
